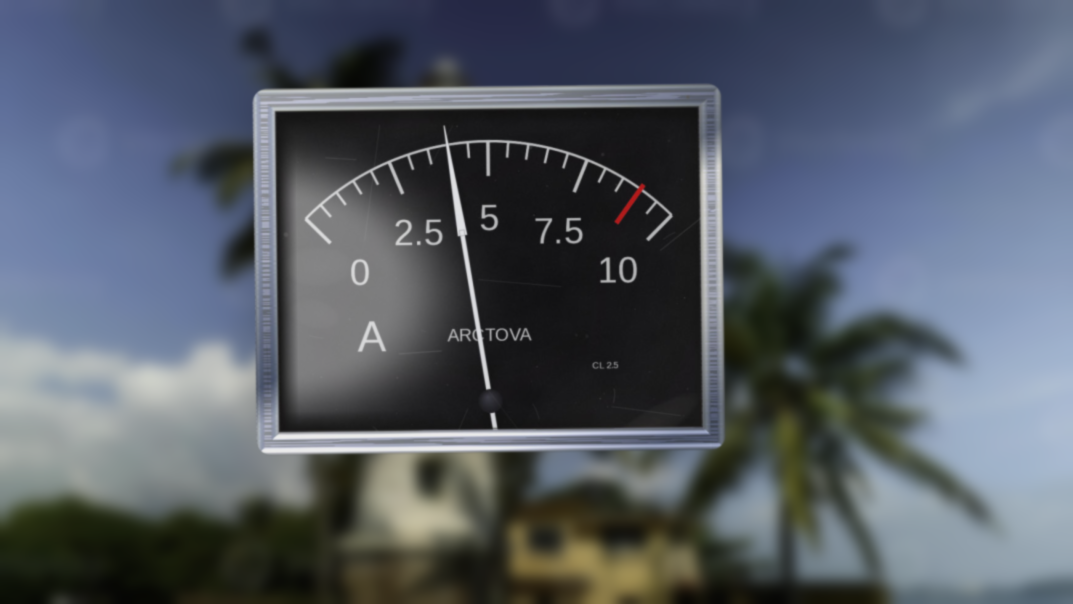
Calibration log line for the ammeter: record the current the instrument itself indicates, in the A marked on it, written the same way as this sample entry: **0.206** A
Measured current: **4** A
